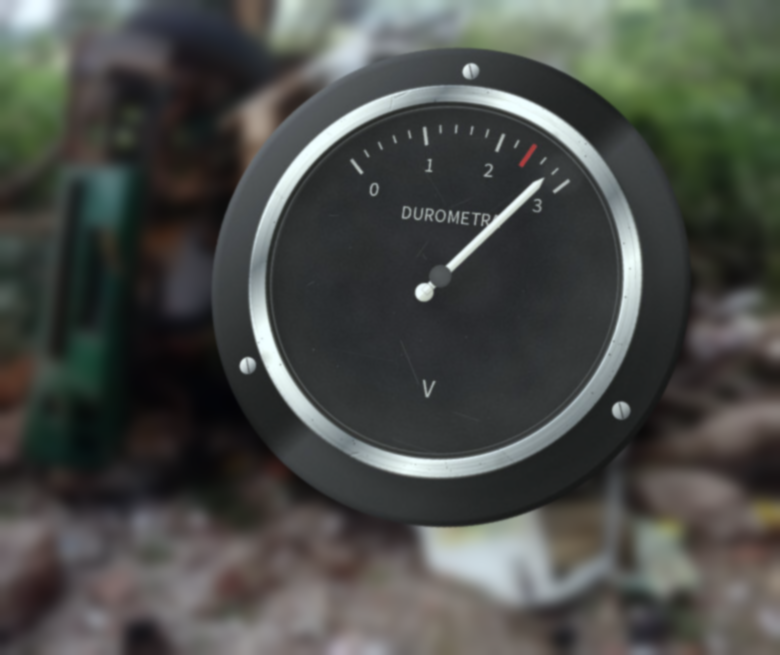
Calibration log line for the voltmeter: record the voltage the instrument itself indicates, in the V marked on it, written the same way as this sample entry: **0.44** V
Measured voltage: **2.8** V
